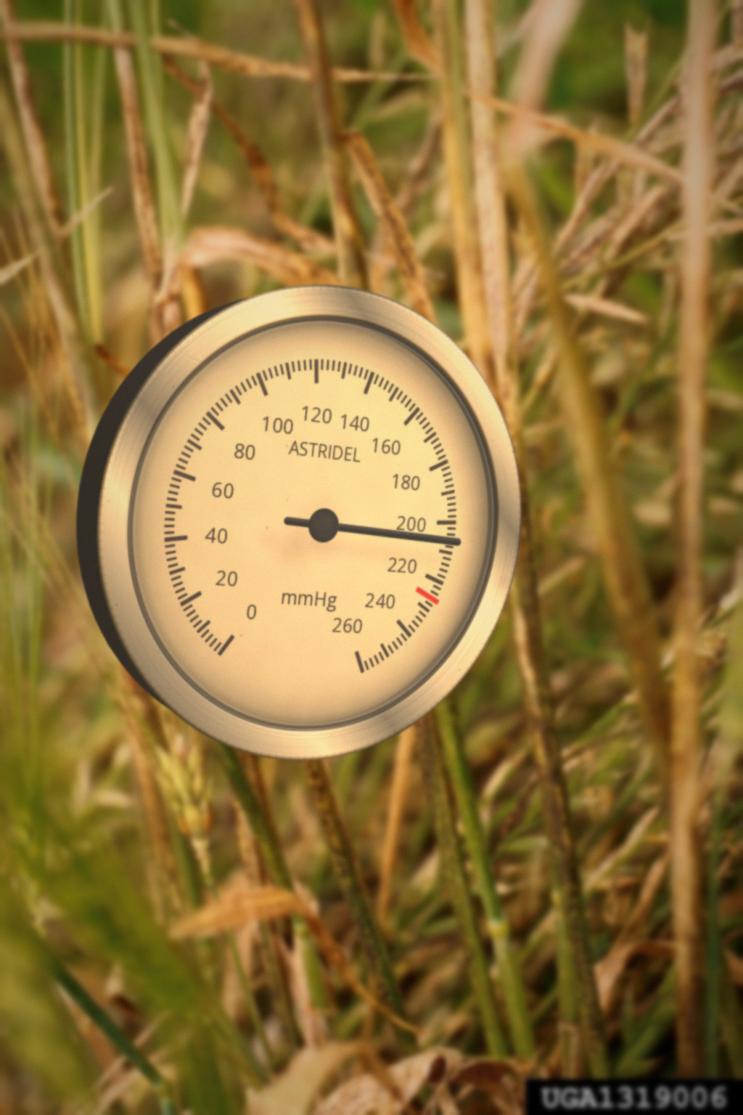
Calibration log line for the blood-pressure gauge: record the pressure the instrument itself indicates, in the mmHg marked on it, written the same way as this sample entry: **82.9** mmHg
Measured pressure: **206** mmHg
